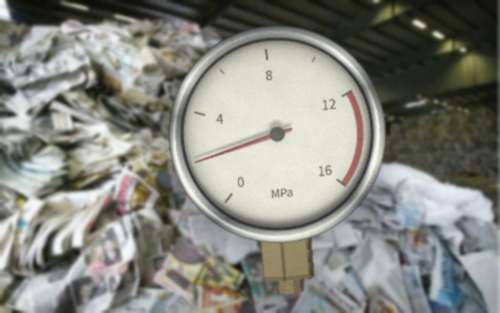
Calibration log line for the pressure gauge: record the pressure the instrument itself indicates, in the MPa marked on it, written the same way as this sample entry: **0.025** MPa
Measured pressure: **2** MPa
